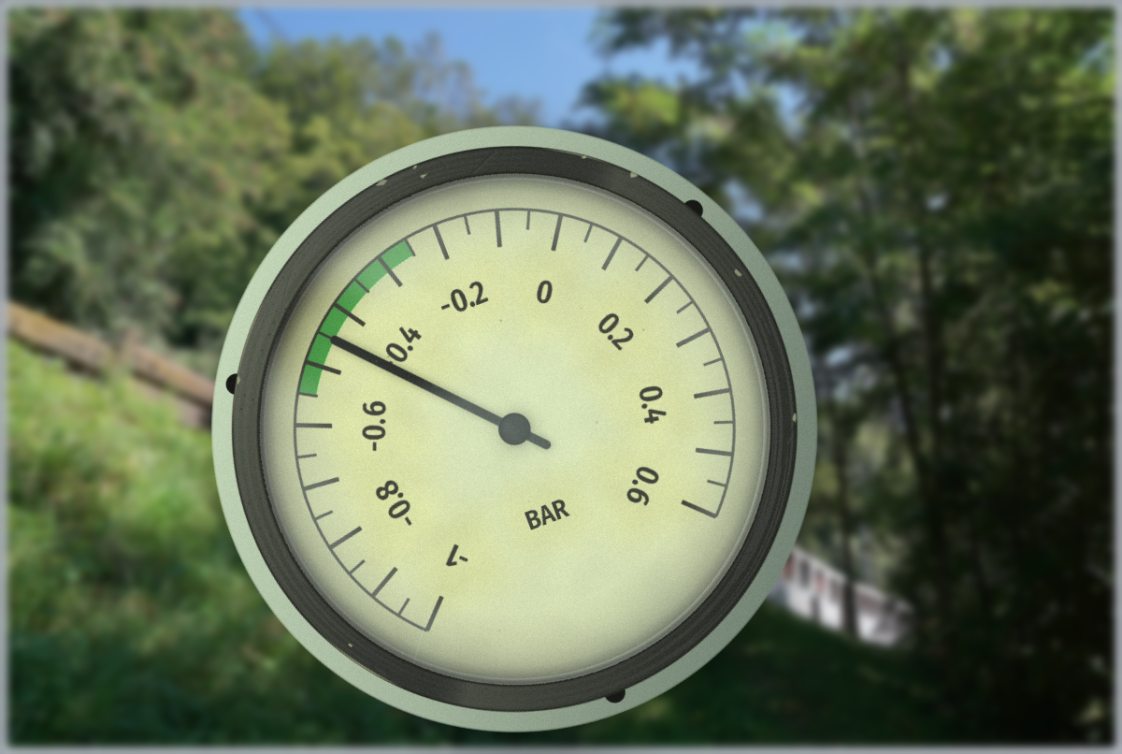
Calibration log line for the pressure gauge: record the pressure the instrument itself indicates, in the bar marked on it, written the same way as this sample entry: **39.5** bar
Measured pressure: **-0.45** bar
